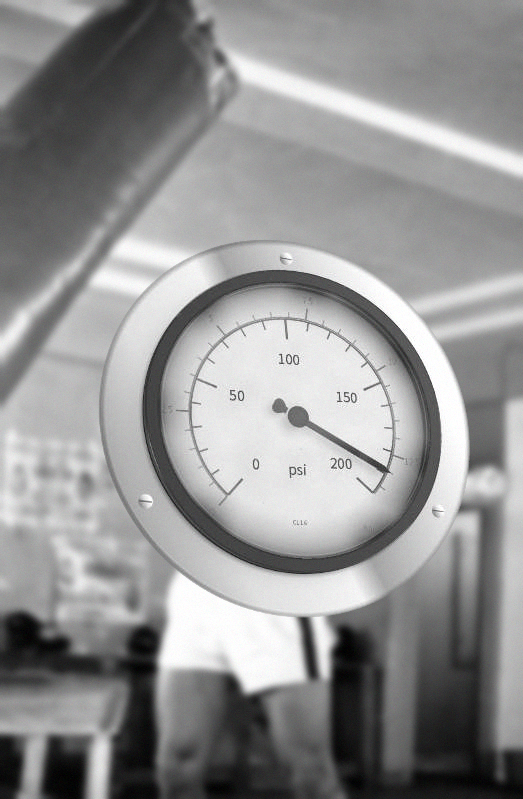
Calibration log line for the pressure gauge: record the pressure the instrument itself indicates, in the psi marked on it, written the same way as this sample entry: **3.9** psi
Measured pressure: **190** psi
